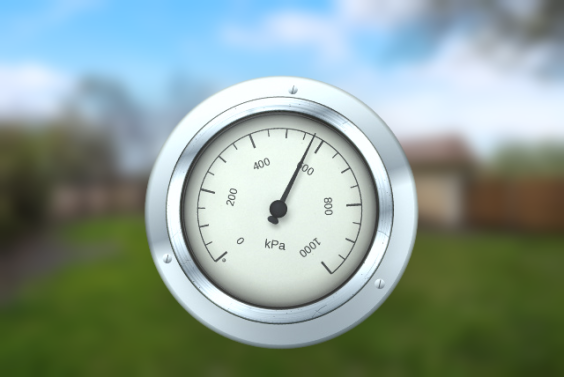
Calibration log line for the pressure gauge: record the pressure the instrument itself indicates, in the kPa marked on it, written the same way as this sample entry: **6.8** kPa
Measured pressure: **575** kPa
